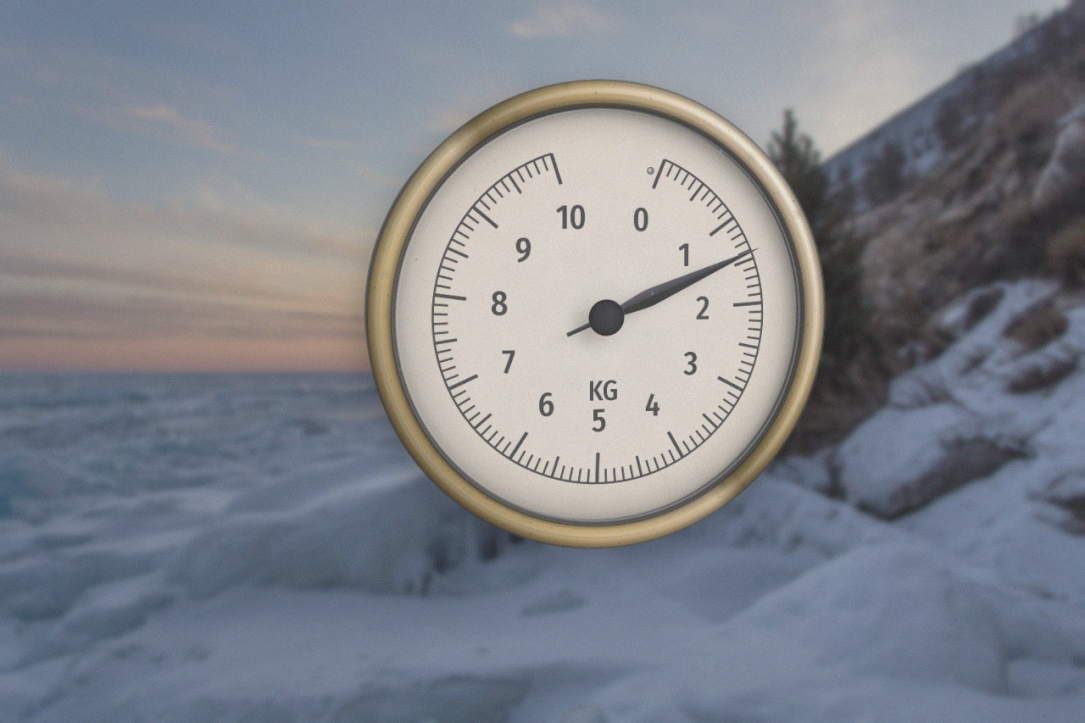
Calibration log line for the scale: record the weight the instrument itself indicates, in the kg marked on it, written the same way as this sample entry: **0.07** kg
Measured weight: **1.4** kg
